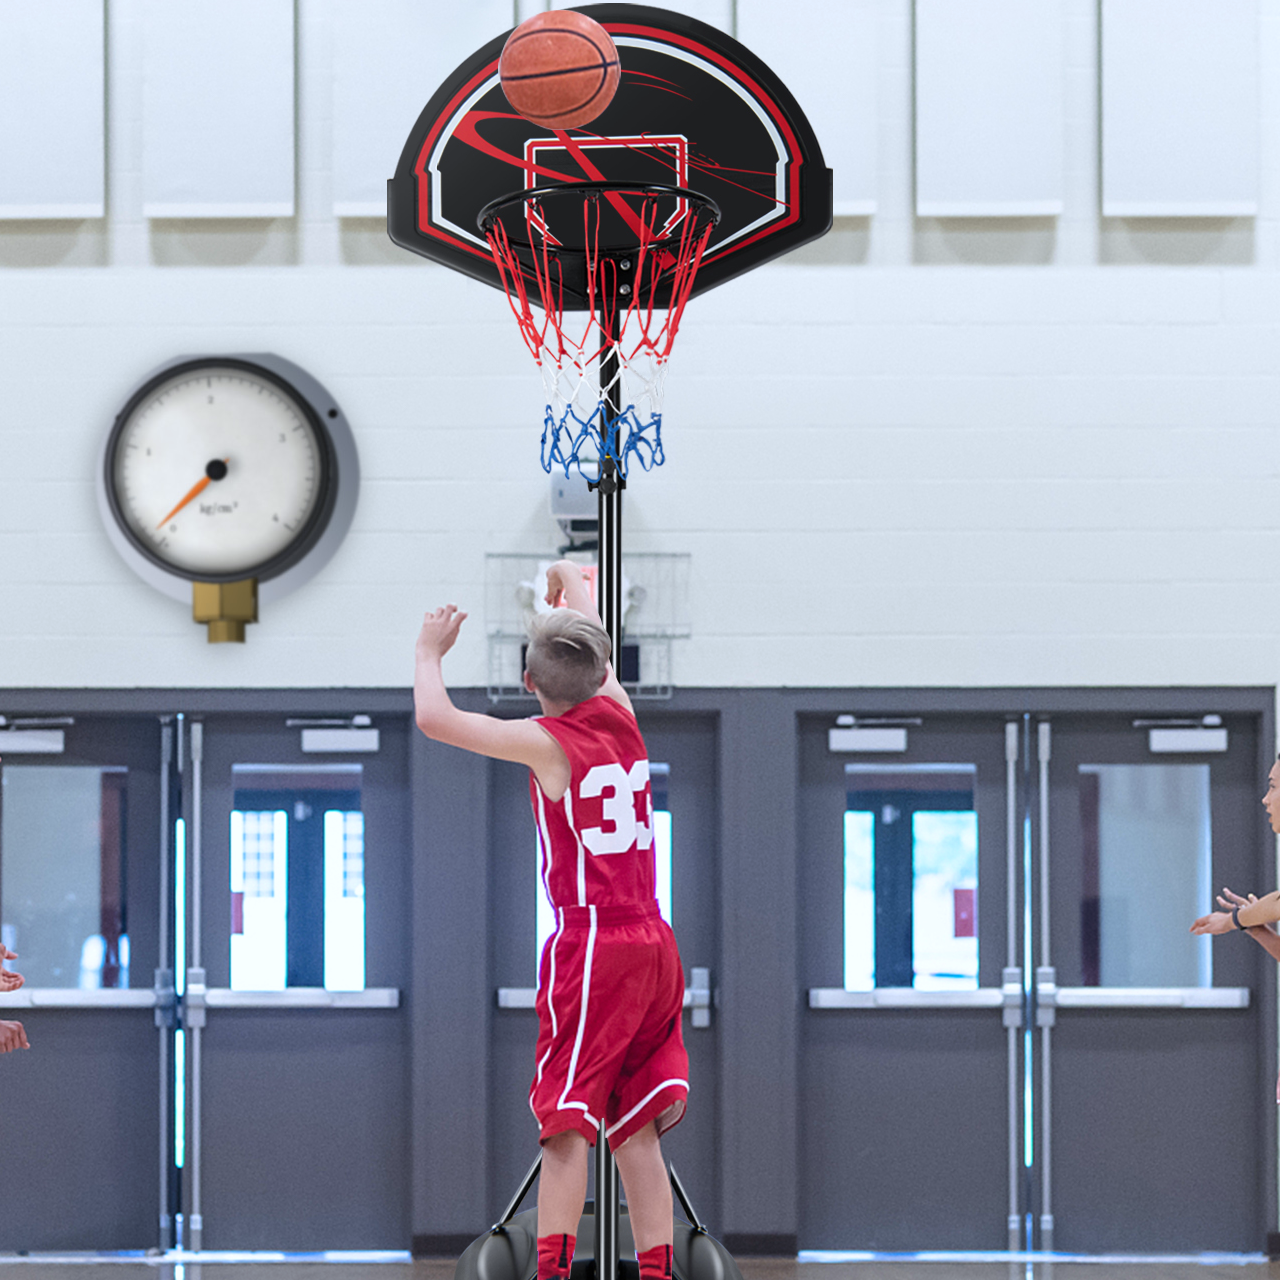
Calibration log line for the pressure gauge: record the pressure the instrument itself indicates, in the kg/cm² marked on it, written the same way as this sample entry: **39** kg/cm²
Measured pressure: **0.1** kg/cm²
